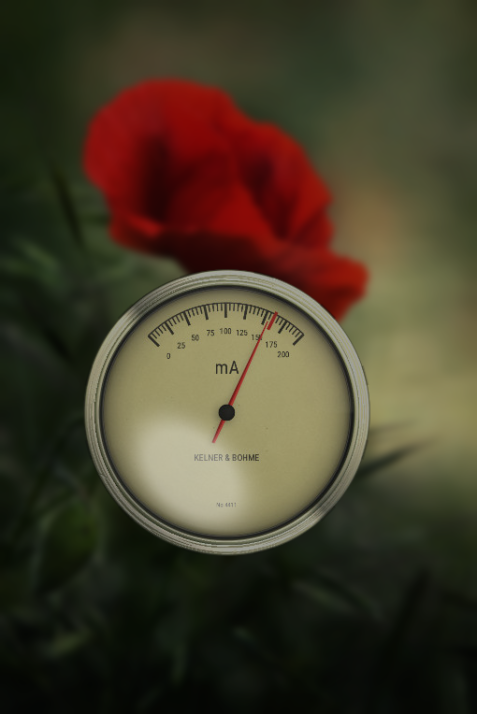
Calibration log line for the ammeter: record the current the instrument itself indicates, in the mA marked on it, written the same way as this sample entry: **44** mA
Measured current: **155** mA
